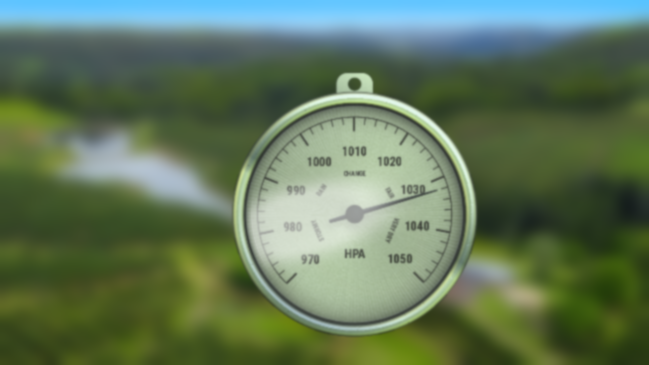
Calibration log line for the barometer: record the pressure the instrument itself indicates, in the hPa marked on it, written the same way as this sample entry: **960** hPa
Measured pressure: **1032** hPa
